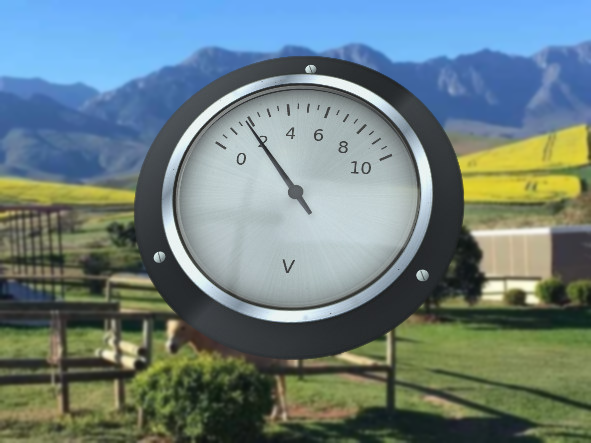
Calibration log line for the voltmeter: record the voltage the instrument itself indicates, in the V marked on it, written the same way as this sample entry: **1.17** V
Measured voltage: **1.75** V
